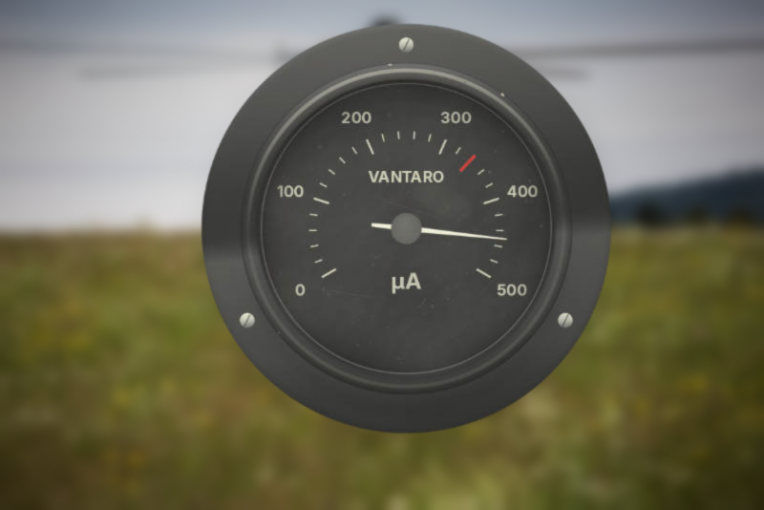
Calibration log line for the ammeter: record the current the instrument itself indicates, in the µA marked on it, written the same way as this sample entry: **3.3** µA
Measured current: **450** µA
